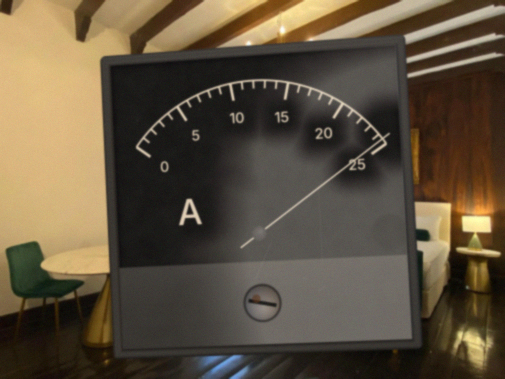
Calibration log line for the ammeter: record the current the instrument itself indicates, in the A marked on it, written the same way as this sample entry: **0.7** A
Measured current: **24.5** A
